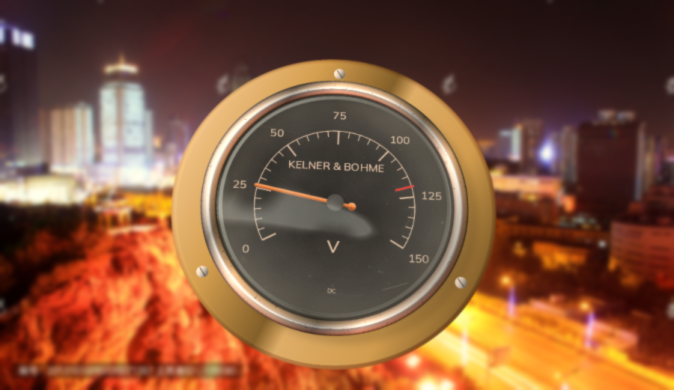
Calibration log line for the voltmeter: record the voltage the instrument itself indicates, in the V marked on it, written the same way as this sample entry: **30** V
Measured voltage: **25** V
